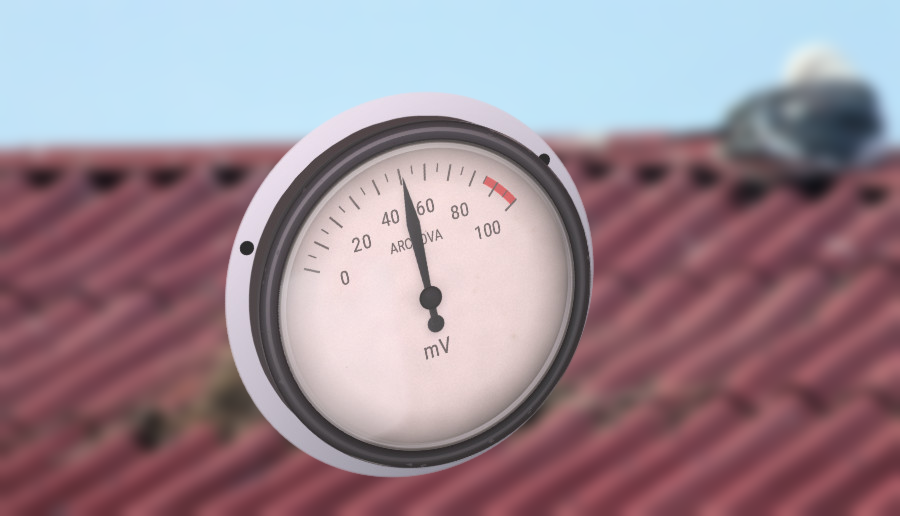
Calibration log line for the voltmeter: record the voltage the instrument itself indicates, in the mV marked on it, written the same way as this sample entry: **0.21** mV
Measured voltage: **50** mV
